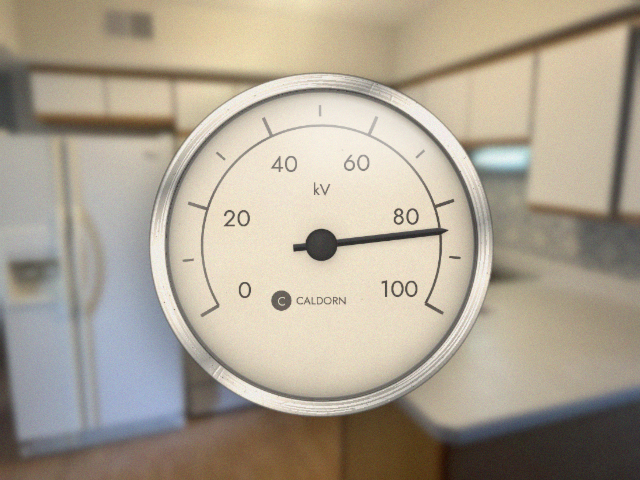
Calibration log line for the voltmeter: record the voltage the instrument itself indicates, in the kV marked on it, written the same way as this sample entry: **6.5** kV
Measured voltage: **85** kV
